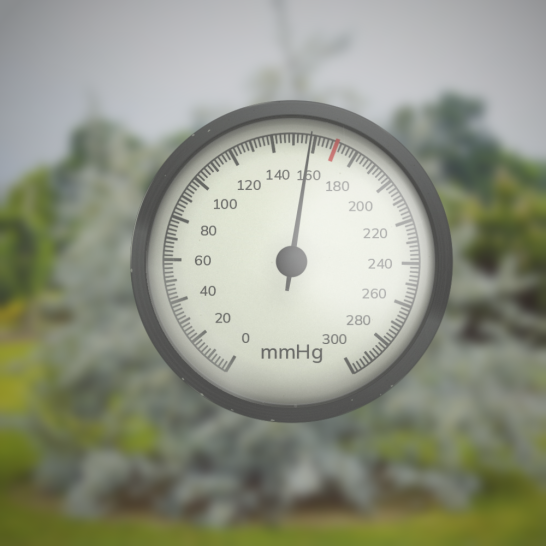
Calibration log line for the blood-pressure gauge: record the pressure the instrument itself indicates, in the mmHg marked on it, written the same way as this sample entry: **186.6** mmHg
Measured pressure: **158** mmHg
